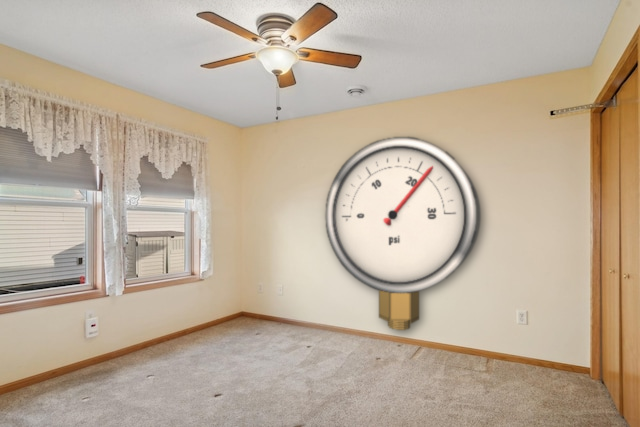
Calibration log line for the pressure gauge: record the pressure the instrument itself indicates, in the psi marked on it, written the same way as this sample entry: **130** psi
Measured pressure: **22** psi
